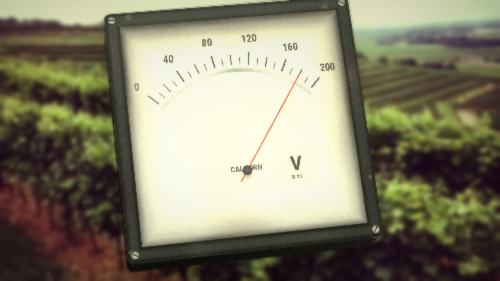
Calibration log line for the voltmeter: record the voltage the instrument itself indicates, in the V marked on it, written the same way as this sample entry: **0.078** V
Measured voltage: **180** V
